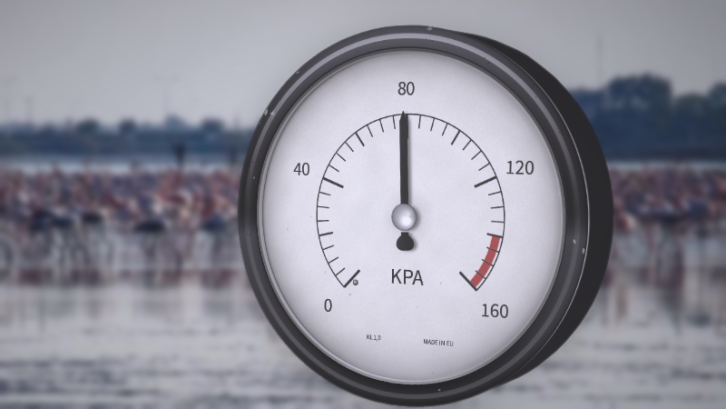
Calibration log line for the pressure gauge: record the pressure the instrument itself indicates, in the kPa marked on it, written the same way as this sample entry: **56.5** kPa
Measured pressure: **80** kPa
